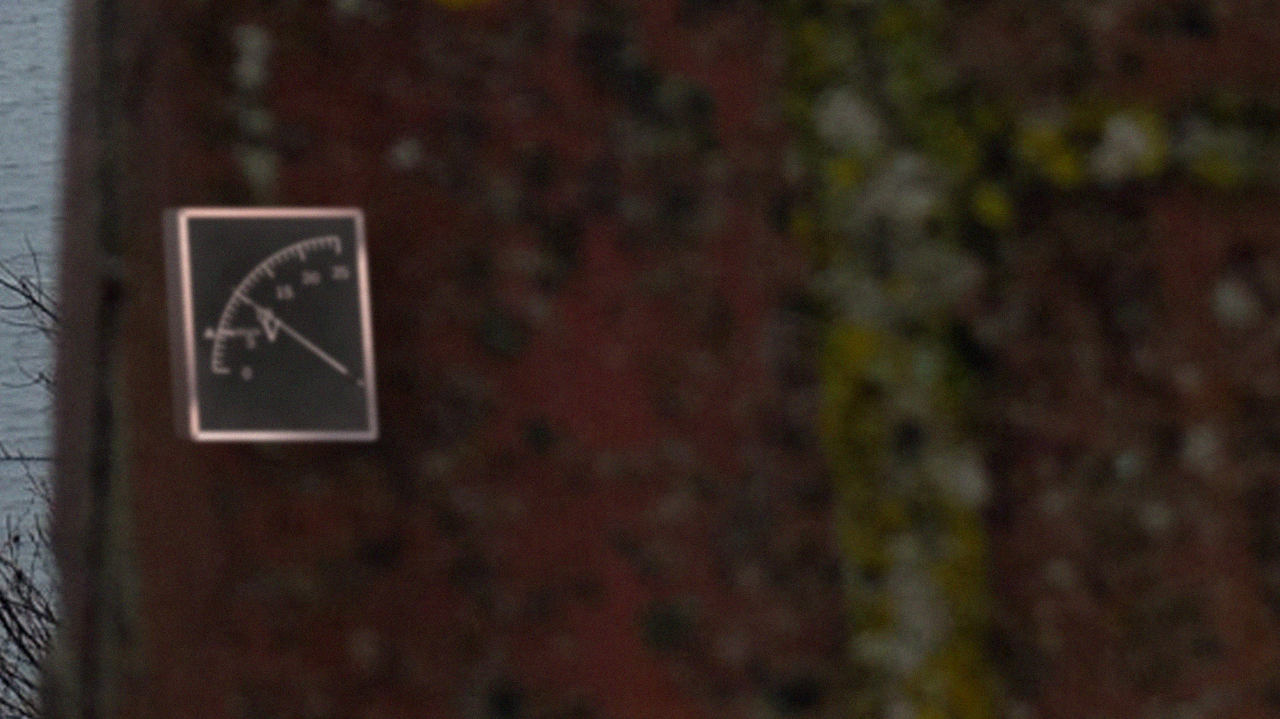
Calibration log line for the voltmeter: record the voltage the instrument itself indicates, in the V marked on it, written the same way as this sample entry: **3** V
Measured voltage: **10** V
